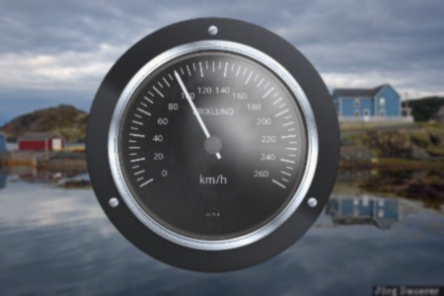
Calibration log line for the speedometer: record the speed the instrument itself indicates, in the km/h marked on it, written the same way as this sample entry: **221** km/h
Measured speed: **100** km/h
